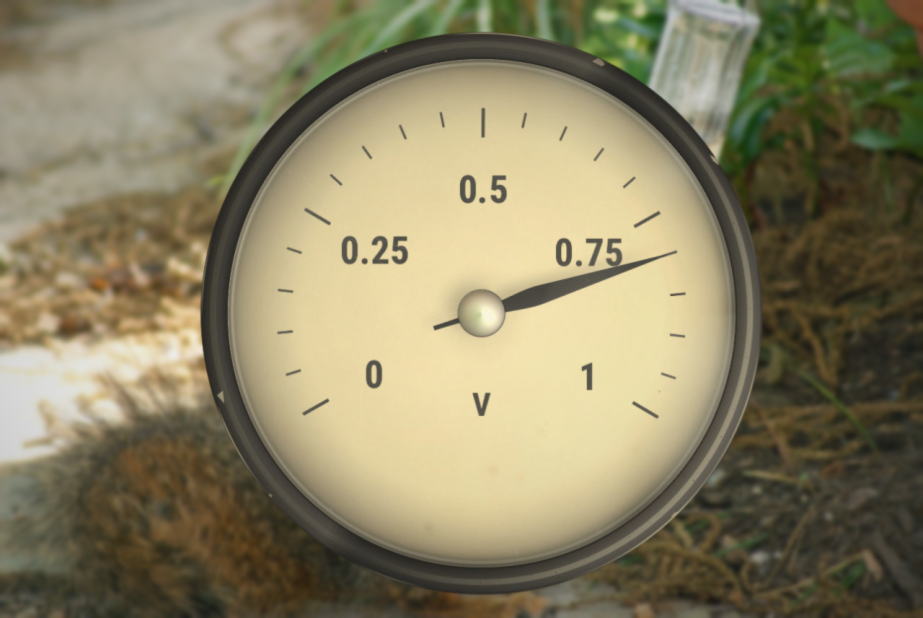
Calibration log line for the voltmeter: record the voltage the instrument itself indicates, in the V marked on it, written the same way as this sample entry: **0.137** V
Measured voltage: **0.8** V
